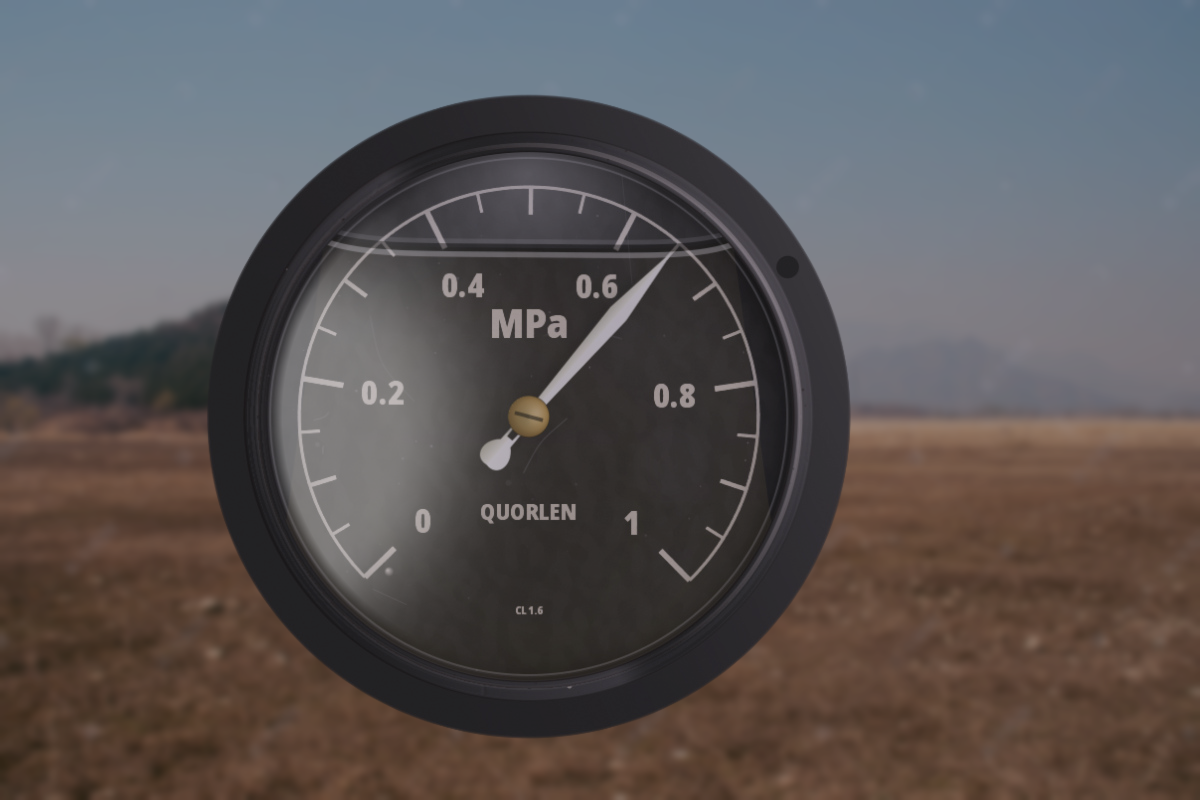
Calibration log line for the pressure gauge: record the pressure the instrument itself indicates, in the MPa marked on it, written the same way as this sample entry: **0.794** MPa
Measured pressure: **0.65** MPa
